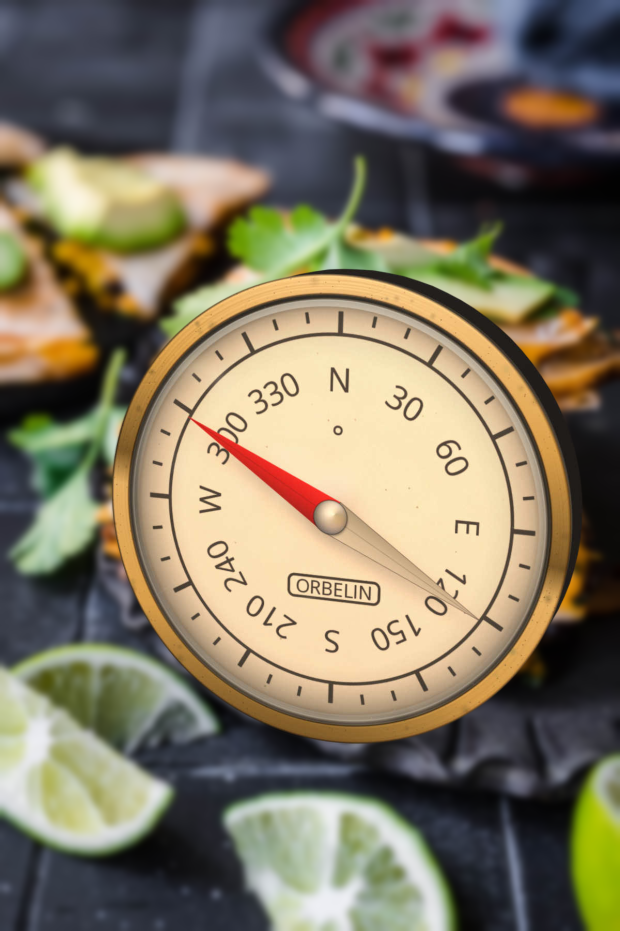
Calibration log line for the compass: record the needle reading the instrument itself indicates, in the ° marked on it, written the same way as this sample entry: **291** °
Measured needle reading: **300** °
